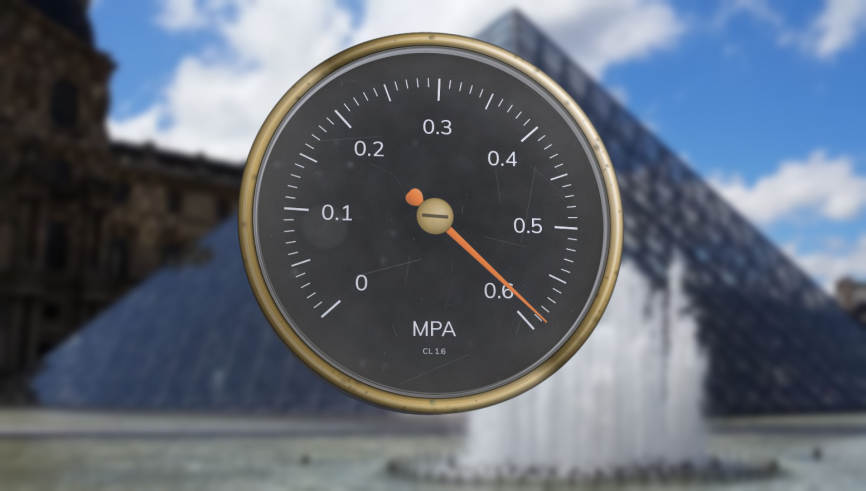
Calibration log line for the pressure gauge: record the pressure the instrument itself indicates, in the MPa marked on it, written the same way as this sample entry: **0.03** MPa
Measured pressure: **0.59** MPa
